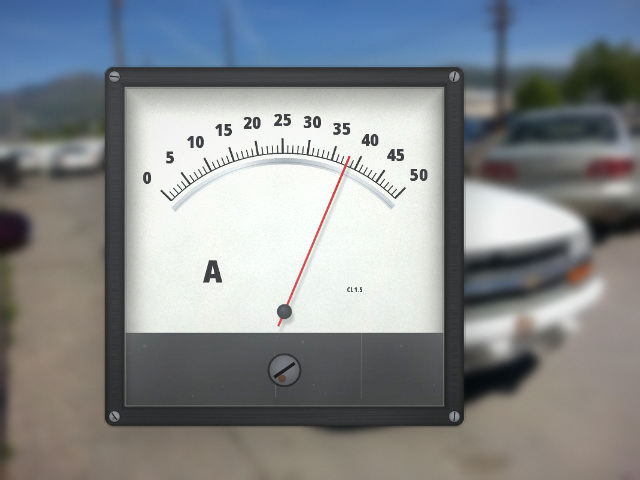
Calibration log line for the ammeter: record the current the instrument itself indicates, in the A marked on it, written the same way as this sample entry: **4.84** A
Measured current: **38** A
